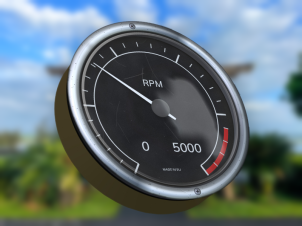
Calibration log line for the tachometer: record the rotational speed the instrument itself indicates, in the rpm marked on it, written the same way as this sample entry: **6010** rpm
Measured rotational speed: **1600** rpm
